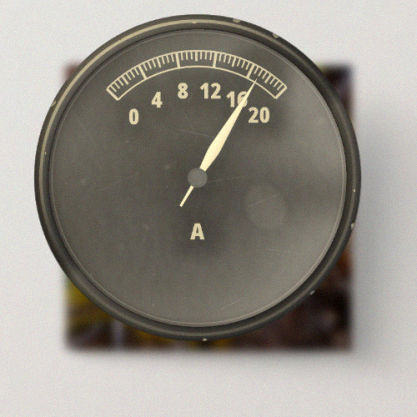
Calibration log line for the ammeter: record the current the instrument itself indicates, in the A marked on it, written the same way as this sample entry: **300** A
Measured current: **17** A
